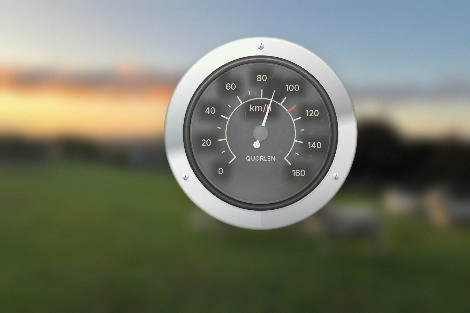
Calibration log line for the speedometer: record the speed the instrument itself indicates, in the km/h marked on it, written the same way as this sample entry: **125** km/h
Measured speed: **90** km/h
